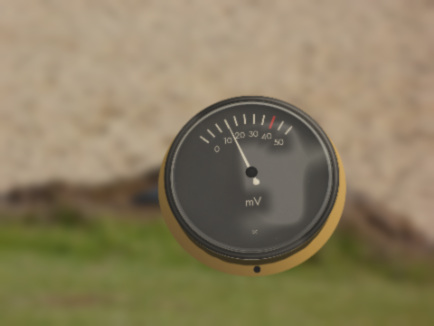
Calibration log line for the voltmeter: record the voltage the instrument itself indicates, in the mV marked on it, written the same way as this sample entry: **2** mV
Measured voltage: **15** mV
